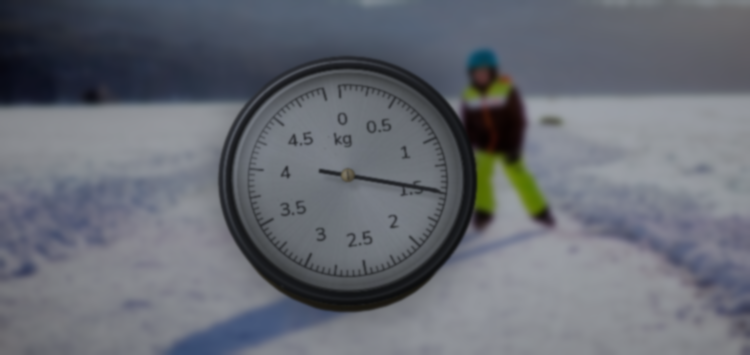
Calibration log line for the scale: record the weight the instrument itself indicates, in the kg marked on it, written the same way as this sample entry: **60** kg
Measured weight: **1.5** kg
